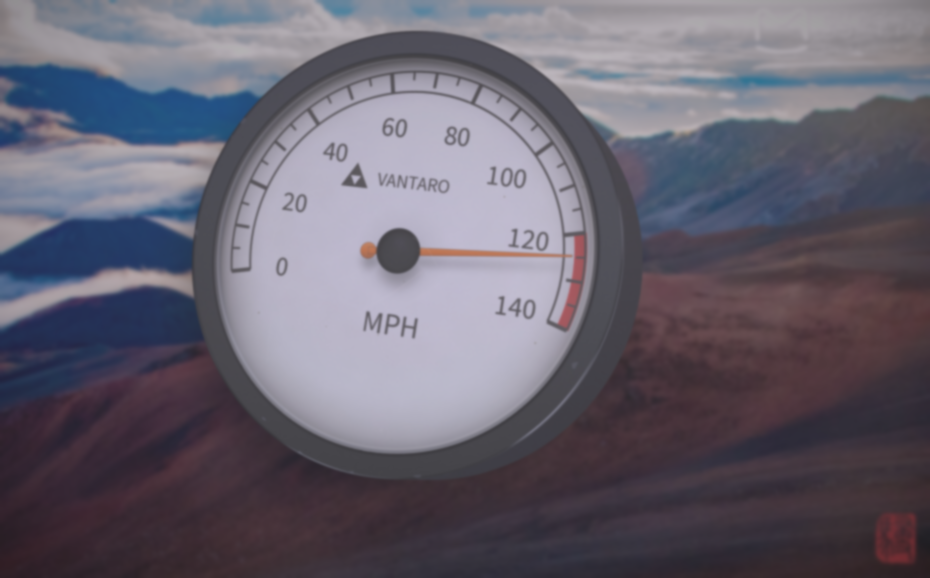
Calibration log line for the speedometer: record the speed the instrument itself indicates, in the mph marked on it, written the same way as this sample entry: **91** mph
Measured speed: **125** mph
